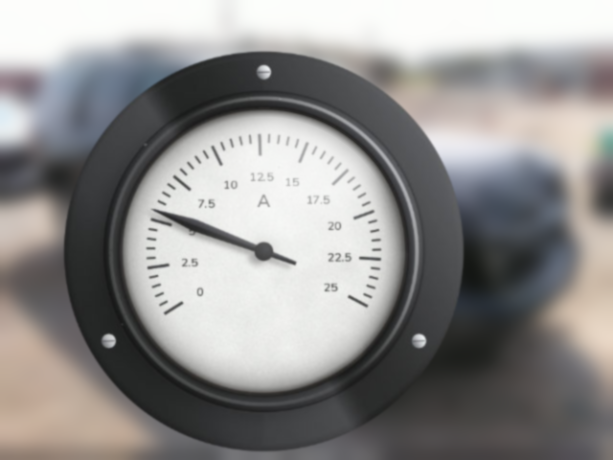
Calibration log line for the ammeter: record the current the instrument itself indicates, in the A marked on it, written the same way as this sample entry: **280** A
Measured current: **5.5** A
